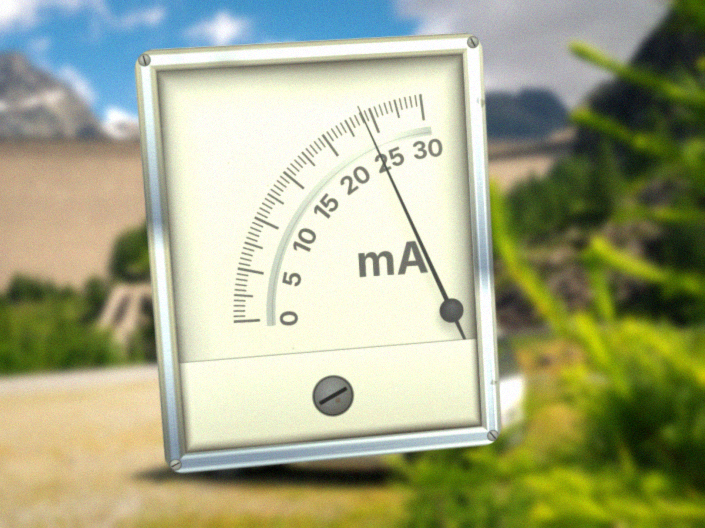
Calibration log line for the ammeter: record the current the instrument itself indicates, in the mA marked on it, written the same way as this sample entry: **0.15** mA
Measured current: **24** mA
